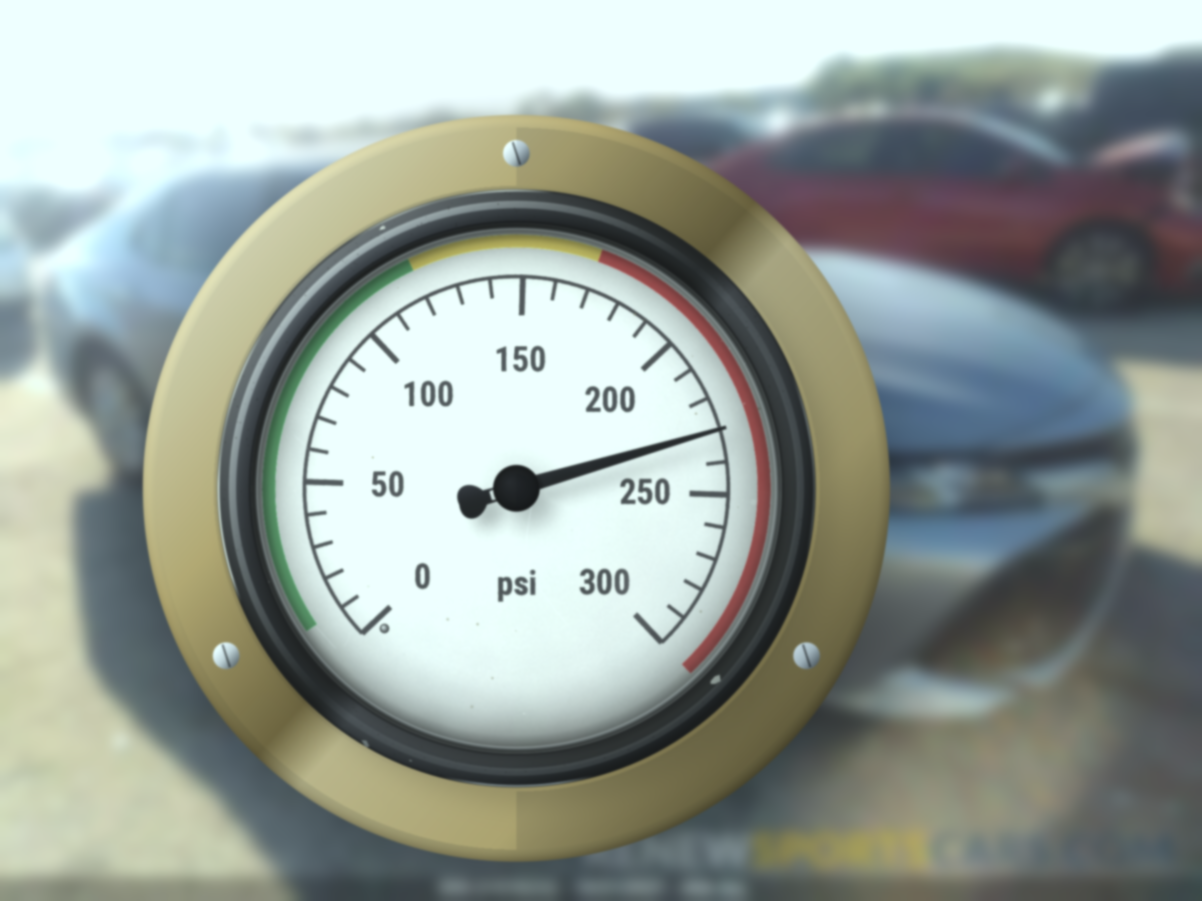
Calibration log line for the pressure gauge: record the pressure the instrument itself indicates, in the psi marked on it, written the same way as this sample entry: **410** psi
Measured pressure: **230** psi
